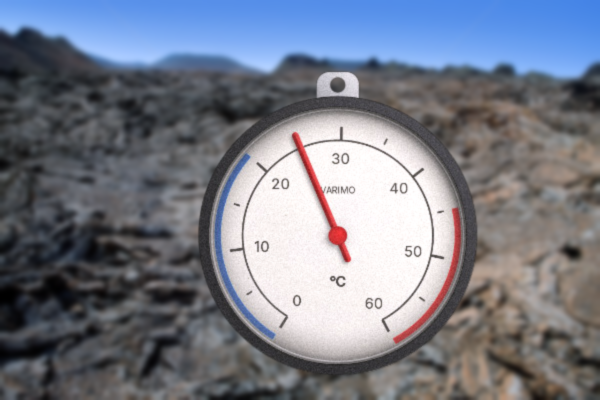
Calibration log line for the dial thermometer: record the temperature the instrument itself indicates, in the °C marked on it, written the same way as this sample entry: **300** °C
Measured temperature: **25** °C
